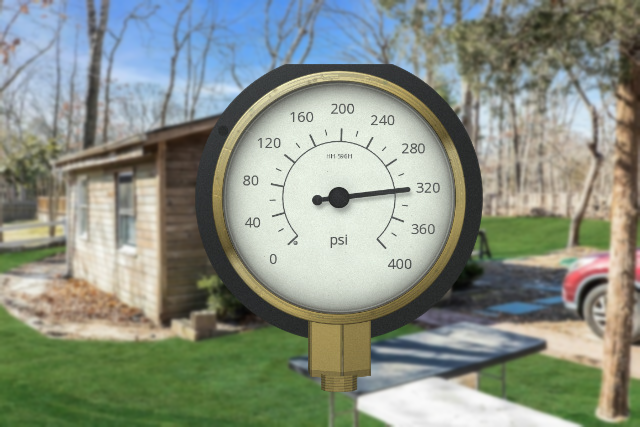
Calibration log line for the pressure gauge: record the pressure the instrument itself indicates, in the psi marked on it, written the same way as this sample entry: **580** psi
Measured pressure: **320** psi
